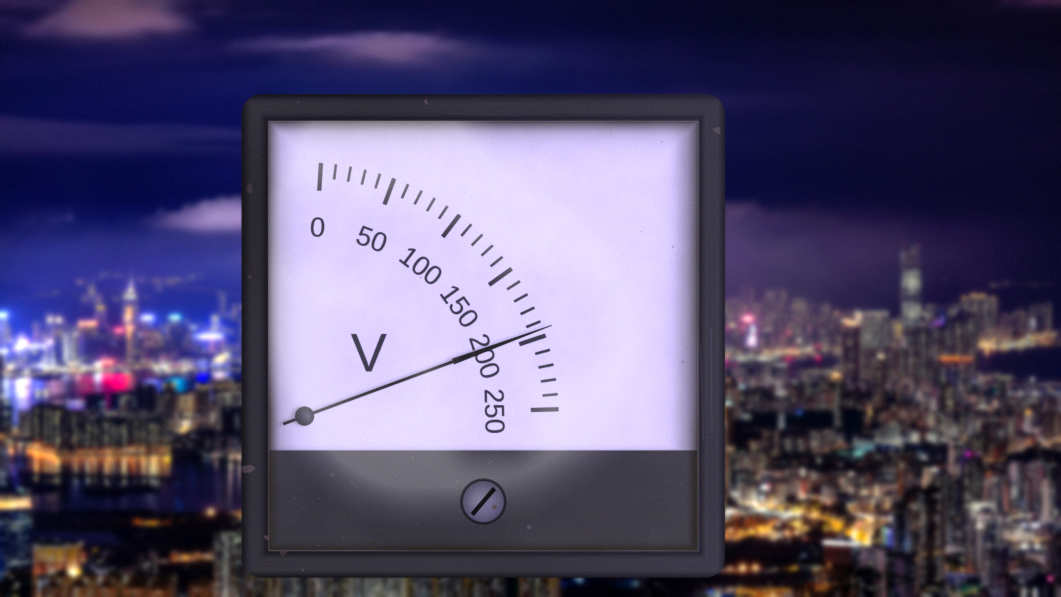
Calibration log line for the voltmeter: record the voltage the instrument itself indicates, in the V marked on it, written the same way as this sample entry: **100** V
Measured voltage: **195** V
